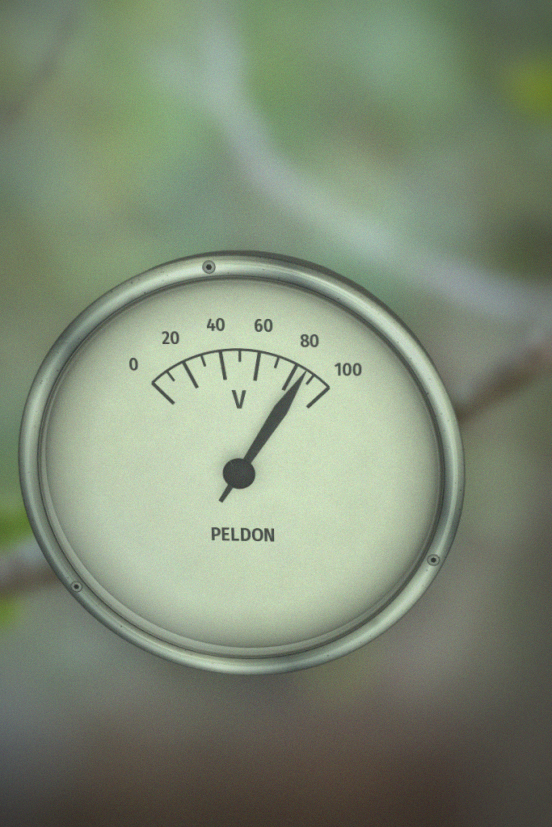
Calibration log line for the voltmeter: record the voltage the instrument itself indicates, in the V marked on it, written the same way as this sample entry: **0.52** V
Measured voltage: **85** V
